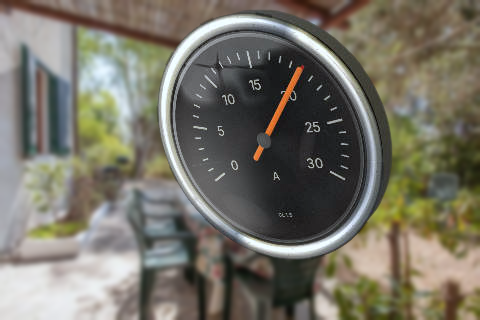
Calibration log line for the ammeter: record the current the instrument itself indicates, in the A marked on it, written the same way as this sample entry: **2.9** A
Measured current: **20** A
